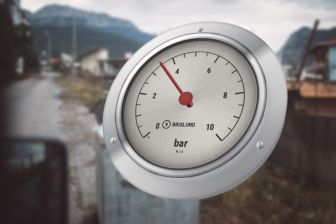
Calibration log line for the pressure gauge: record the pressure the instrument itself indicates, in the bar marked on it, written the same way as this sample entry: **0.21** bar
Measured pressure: **3.5** bar
